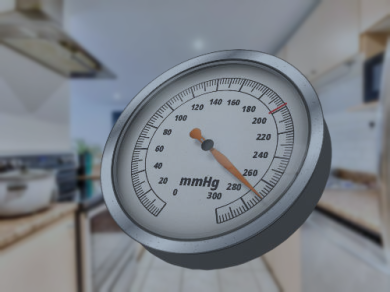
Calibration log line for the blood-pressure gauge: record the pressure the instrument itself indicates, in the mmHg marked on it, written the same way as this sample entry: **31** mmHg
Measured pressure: **270** mmHg
